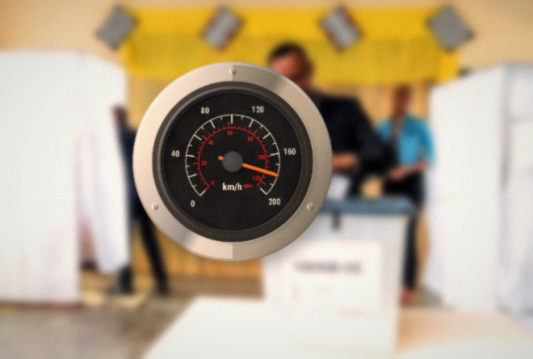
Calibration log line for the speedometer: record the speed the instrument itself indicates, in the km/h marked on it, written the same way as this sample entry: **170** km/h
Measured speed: **180** km/h
